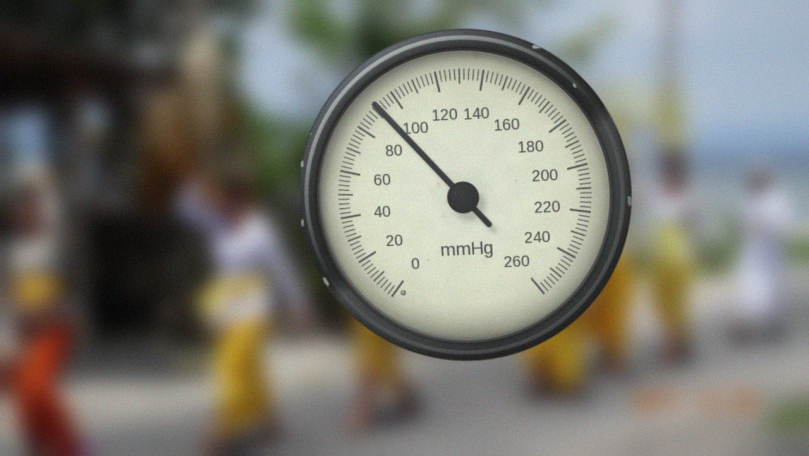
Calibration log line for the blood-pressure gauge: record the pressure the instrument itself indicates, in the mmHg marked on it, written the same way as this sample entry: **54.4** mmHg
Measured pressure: **92** mmHg
